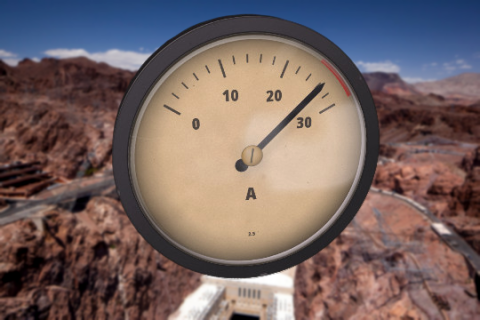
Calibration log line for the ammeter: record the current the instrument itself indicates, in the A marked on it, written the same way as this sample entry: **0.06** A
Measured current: **26** A
